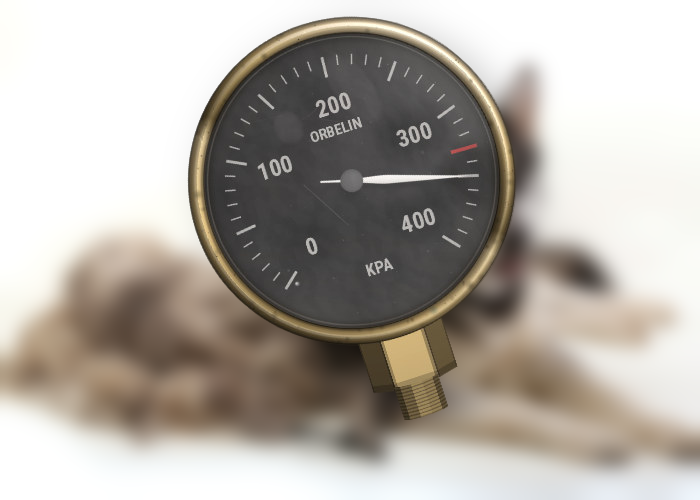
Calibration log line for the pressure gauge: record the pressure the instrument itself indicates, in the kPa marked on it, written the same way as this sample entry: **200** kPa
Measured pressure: **350** kPa
